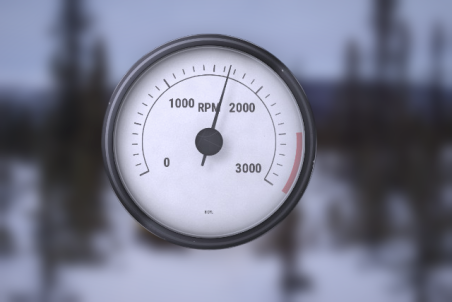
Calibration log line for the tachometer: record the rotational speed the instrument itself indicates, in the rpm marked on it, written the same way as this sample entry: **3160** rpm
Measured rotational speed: **1650** rpm
